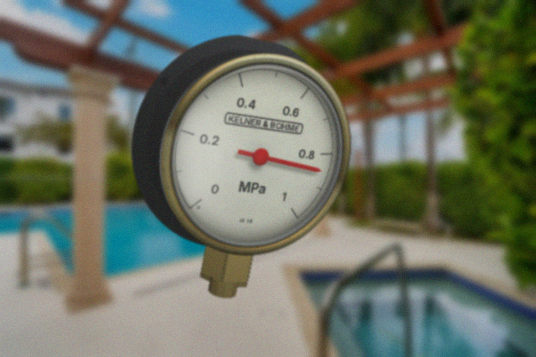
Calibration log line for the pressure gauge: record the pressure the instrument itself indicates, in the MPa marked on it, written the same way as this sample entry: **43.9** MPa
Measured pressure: **0.85** MPa
